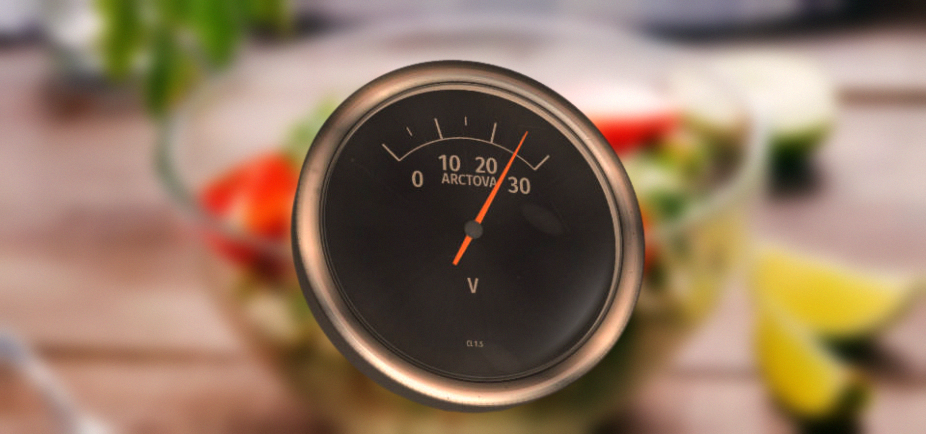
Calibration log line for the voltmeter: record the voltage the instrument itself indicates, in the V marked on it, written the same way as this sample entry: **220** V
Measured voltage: **25** V
